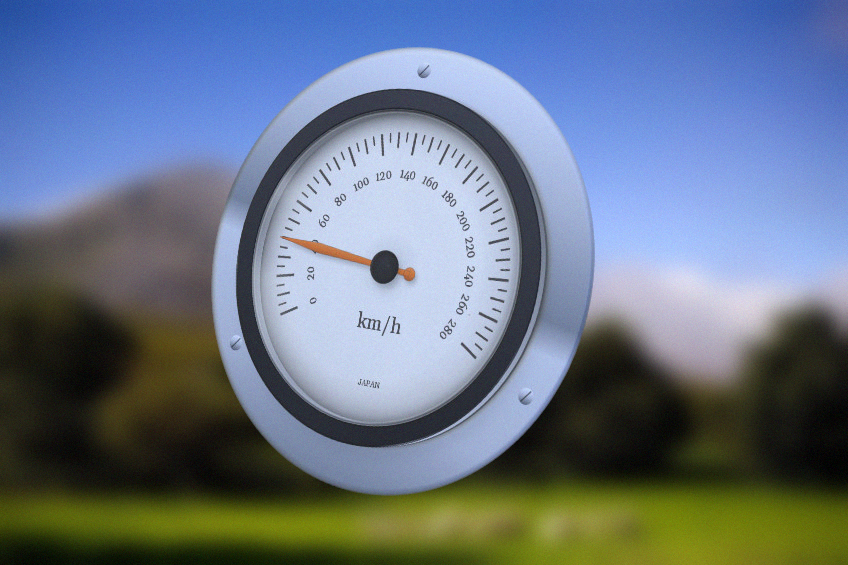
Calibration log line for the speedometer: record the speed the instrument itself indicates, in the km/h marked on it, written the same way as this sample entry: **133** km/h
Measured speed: **40** km/h
